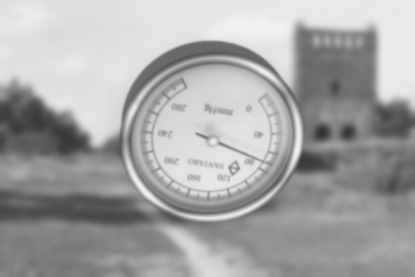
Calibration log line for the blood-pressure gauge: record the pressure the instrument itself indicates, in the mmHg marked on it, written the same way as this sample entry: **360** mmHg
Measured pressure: **70** mmHg
